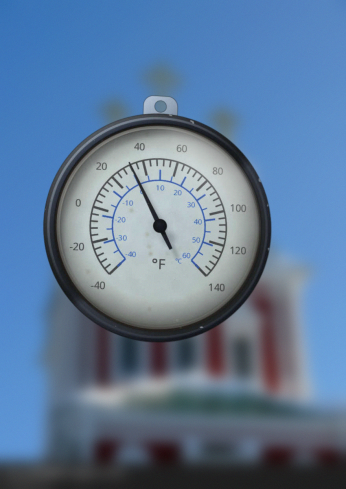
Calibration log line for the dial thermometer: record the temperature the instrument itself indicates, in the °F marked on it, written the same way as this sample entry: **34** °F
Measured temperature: **32** °F
